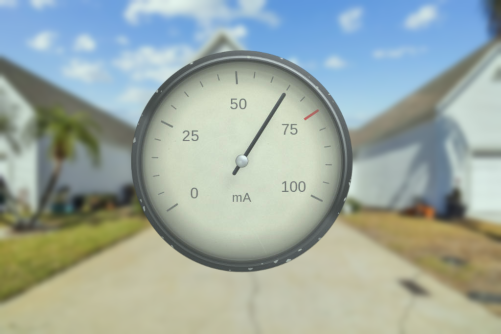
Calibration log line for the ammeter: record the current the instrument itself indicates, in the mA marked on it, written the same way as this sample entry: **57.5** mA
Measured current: **65** mA
